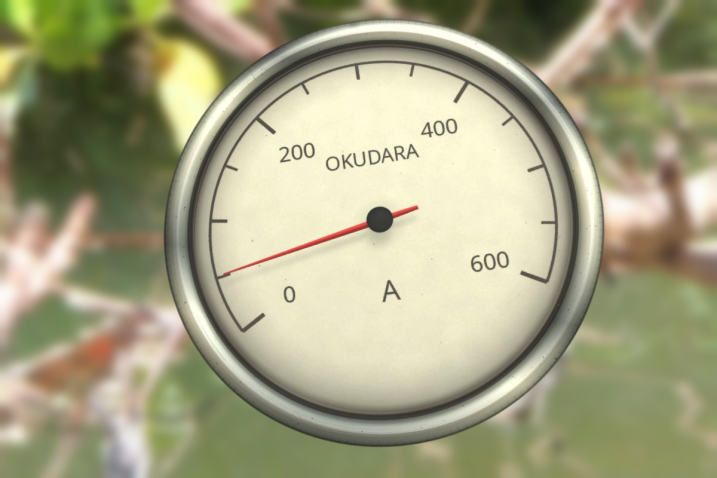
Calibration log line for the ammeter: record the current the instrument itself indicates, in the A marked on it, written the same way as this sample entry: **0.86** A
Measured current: **50** A
